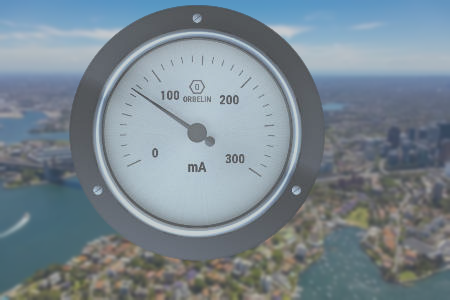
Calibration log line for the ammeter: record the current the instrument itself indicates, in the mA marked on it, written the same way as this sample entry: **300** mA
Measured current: **75** mA
